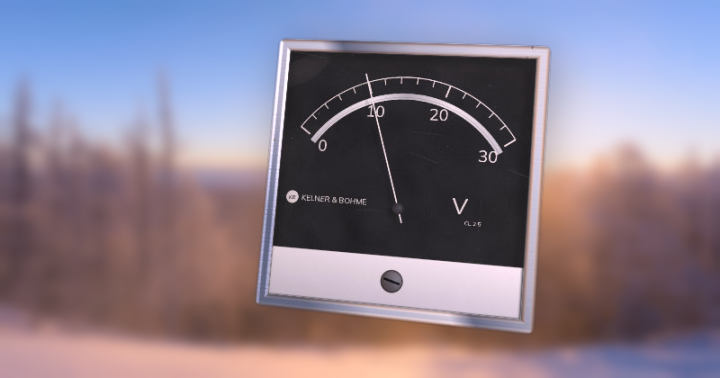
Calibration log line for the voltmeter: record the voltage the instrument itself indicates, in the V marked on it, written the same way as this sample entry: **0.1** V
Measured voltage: **10** V
